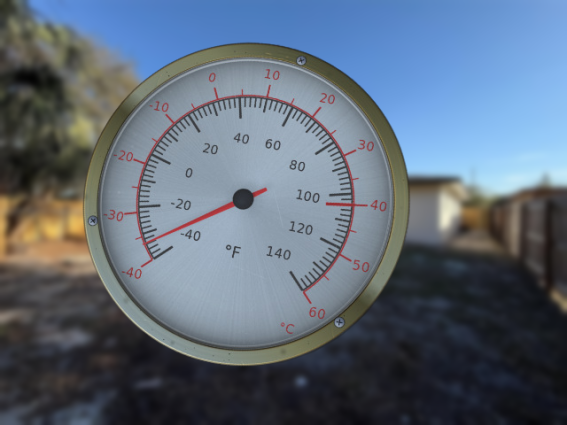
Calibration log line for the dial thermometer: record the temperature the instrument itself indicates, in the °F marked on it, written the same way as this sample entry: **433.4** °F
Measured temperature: **-34** °F
